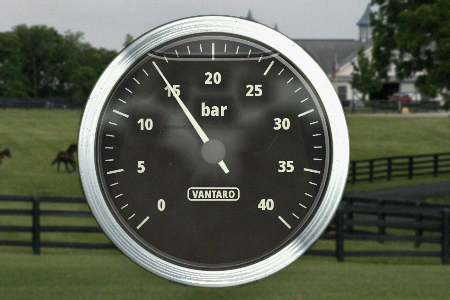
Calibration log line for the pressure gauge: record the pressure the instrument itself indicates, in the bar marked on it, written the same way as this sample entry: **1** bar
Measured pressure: **15** bar
